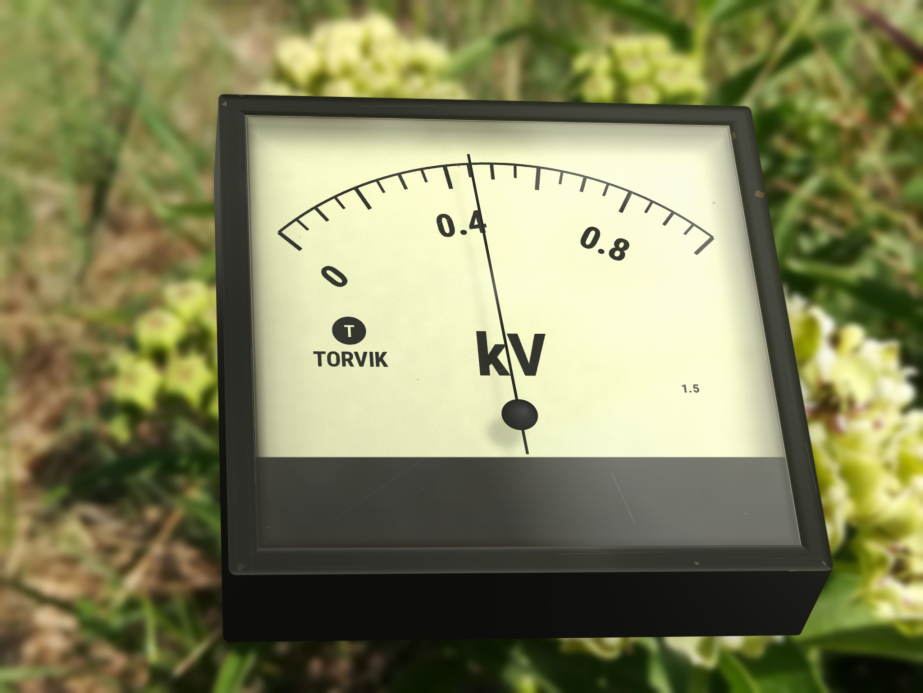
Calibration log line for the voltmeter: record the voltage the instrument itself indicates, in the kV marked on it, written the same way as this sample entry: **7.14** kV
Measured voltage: **0.45** kV
